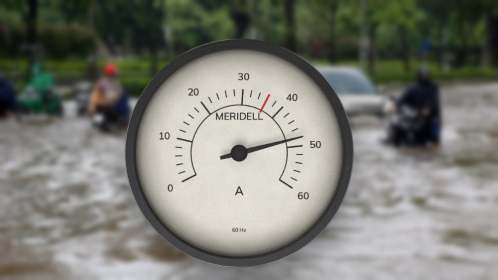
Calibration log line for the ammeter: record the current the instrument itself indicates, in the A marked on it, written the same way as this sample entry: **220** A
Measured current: **48** A
